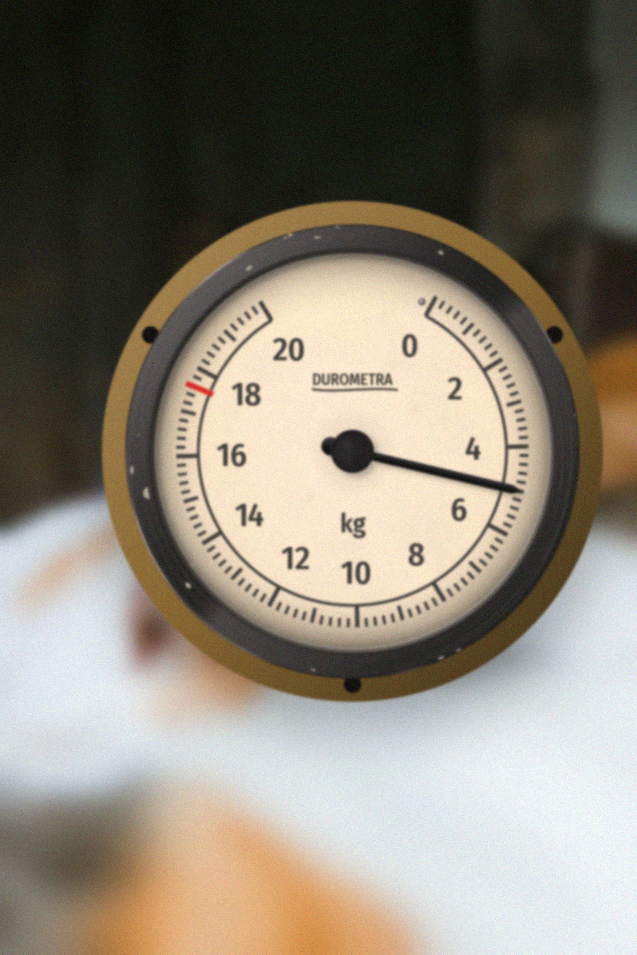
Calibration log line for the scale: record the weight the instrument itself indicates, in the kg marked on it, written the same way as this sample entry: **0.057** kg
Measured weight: **5** kg
